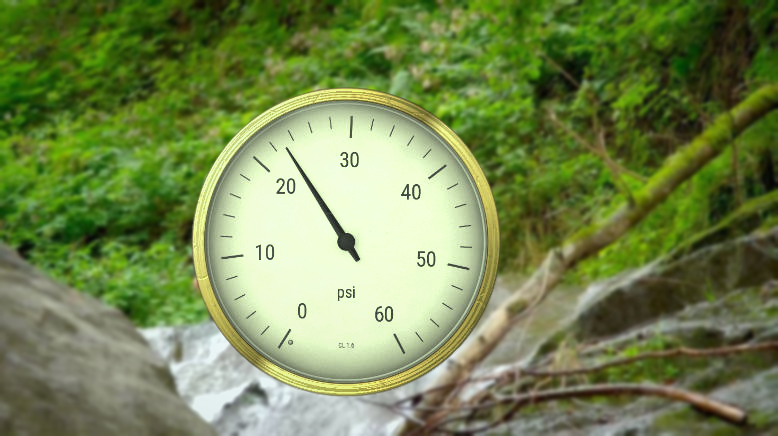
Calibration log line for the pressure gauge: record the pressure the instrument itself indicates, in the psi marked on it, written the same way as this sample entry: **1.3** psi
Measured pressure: **23** psi
